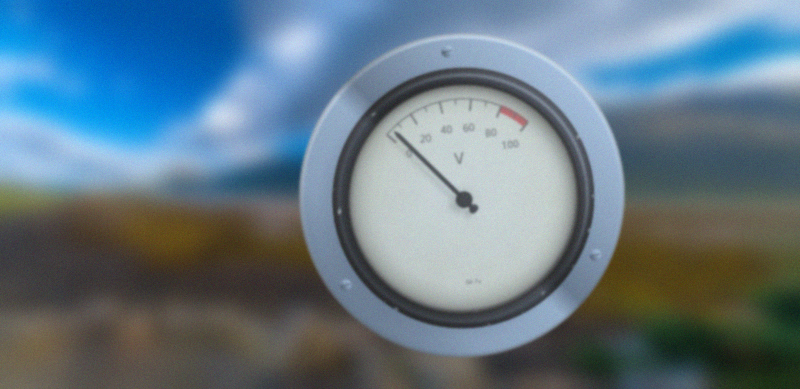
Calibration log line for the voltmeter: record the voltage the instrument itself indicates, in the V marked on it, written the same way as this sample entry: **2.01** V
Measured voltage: **5** V
